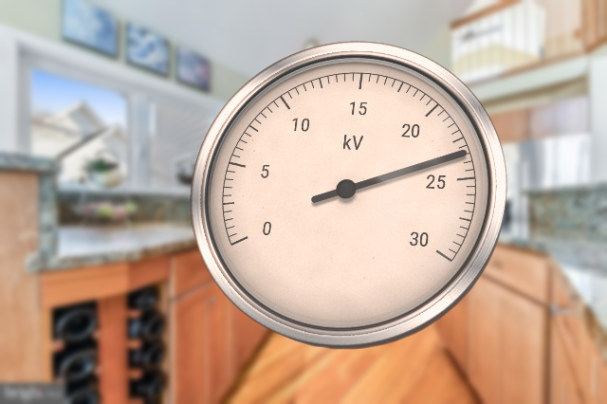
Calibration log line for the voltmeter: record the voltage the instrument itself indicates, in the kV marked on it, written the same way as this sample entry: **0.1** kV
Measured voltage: **23.5** kV
